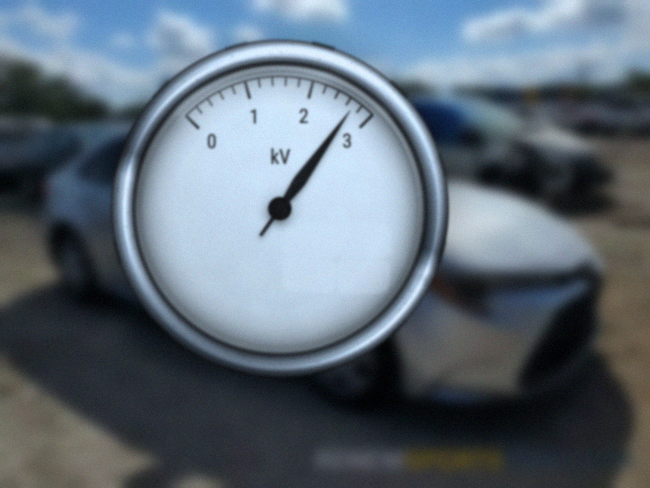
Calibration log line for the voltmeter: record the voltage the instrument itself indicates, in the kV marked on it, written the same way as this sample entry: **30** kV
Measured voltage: **2.7** kV
